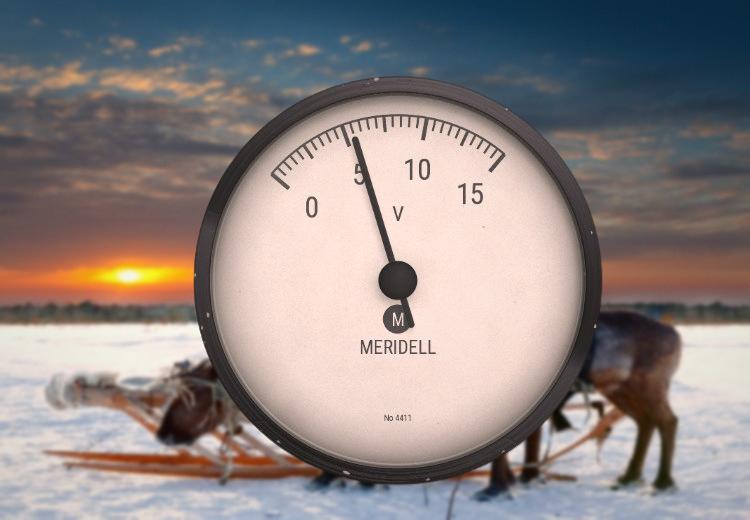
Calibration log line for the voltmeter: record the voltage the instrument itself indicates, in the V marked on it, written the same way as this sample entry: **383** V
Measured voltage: **5.5** V
